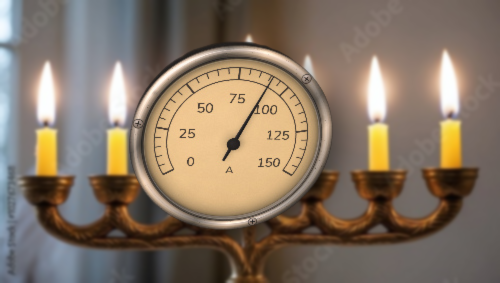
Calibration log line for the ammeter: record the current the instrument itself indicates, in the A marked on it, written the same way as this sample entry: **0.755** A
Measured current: **90** A
